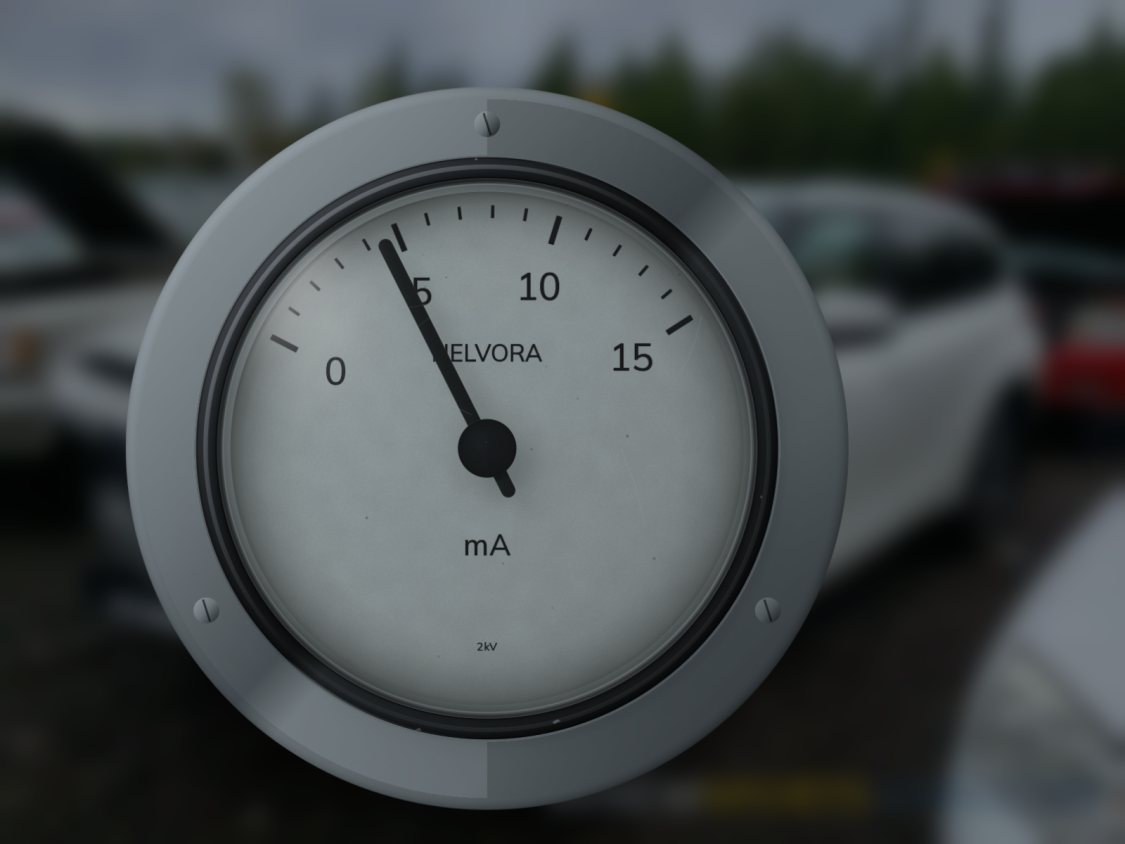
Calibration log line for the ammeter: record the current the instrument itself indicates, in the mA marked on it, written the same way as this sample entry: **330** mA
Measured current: **4.5** mA
